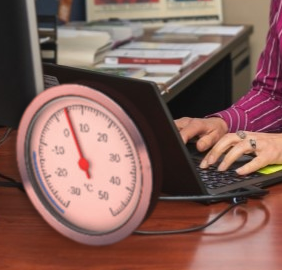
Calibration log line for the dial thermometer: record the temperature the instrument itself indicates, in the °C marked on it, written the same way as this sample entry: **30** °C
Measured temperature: **5** °C
